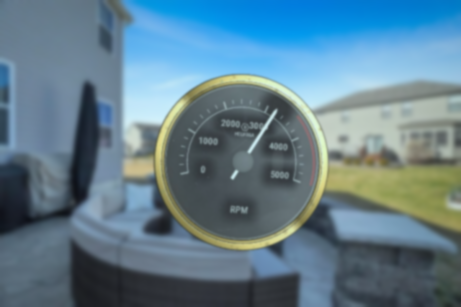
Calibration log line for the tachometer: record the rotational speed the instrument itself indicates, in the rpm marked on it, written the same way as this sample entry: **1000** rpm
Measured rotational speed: **3200** rpm
